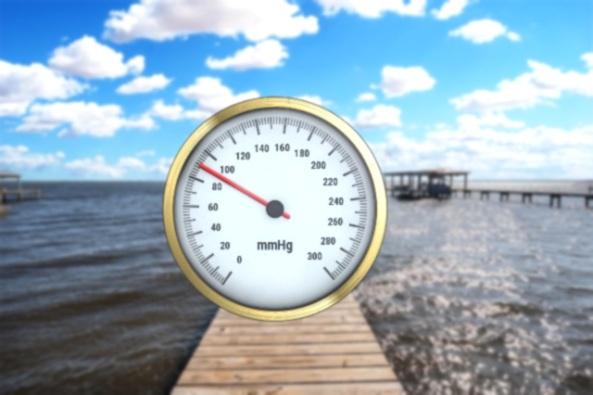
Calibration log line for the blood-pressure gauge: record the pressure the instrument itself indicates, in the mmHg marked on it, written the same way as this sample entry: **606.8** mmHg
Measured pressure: **90** mmHg
